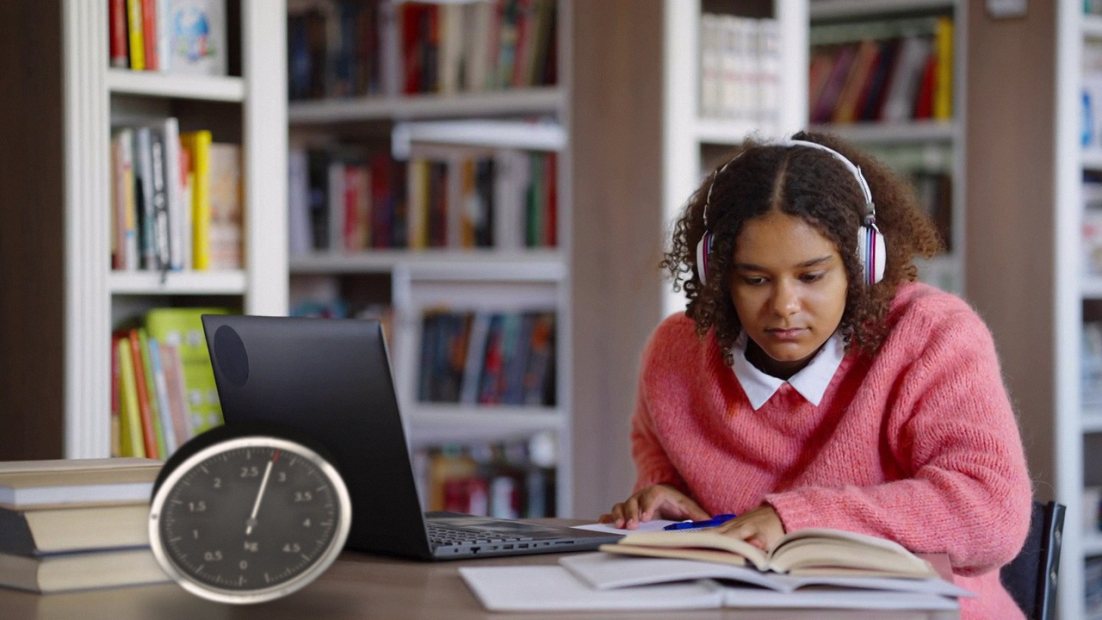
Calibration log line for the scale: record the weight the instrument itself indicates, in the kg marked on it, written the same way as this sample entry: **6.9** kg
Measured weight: **2.75** kg
